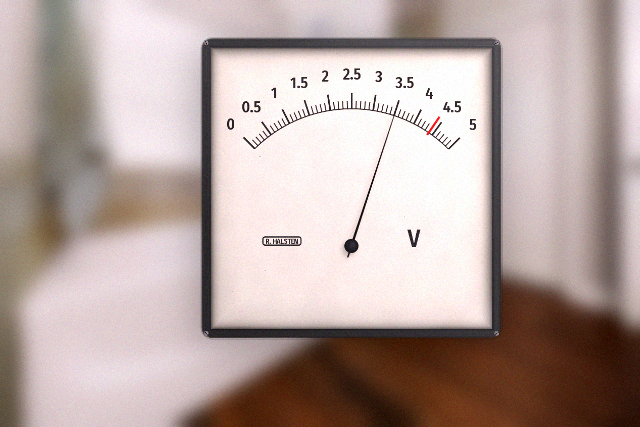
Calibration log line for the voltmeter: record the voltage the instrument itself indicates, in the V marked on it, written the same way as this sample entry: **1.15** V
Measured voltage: **3.5** V
